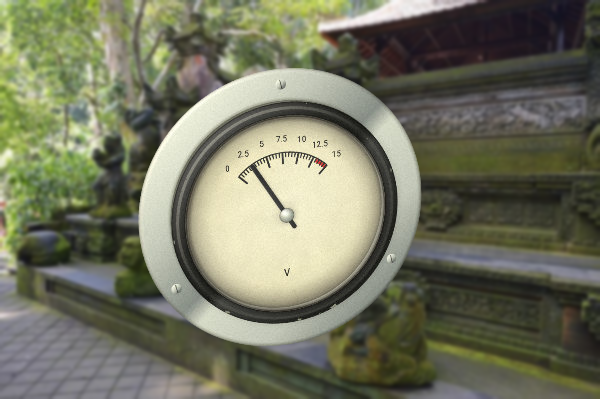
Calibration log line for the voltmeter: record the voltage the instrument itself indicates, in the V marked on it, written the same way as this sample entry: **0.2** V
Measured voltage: **2.5** V
